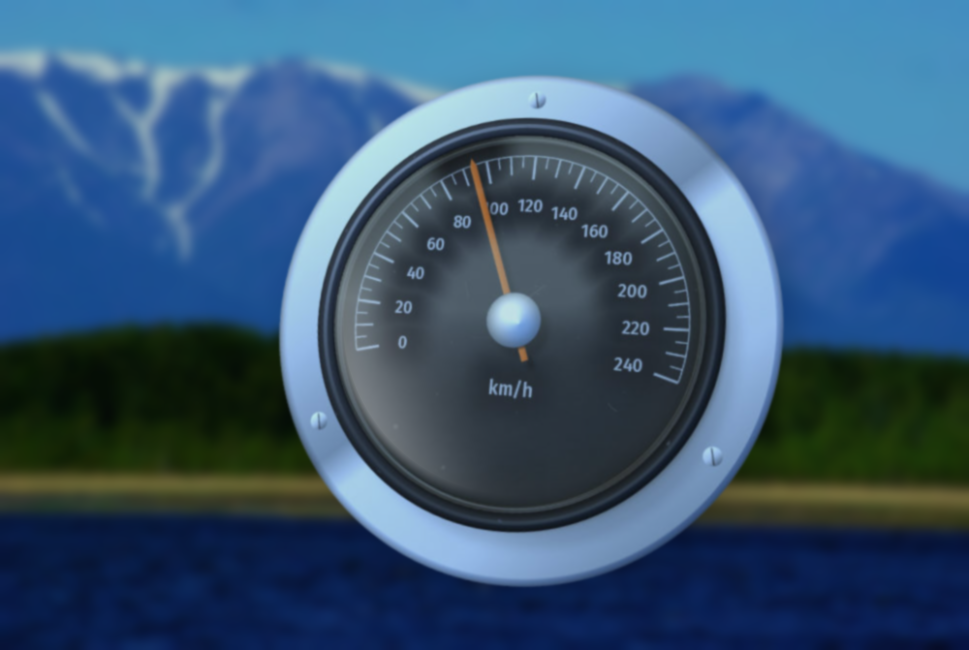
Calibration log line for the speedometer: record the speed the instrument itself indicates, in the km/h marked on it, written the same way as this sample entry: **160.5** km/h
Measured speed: **95** km/h
